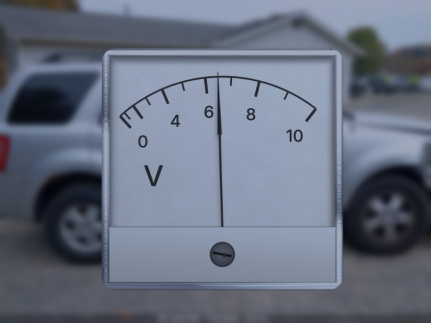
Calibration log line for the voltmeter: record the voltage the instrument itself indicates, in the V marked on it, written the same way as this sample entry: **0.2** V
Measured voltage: **6.5** V
